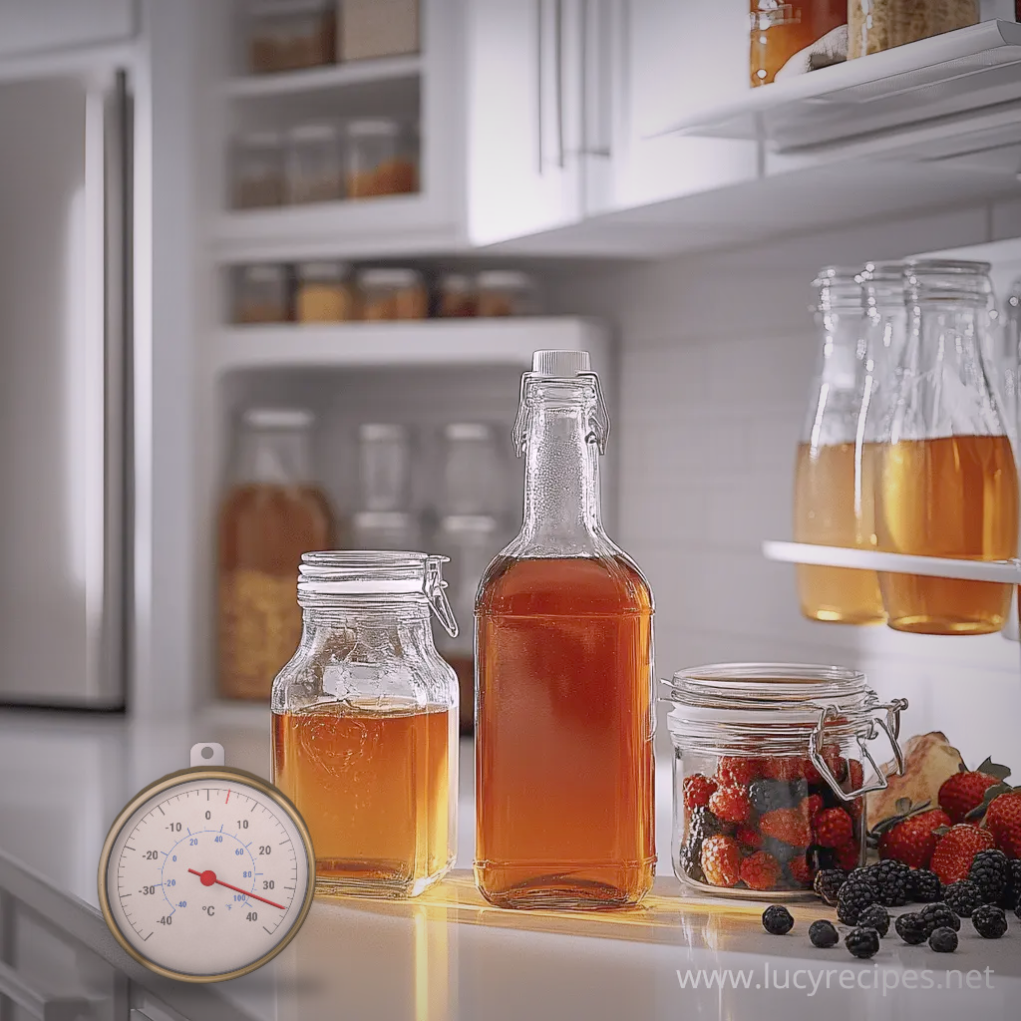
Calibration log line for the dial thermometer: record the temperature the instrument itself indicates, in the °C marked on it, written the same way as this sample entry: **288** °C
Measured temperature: **34** °C
